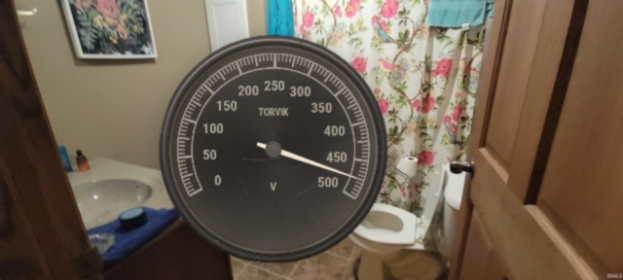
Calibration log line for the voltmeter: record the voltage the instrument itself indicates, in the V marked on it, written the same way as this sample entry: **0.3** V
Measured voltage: **475** V
